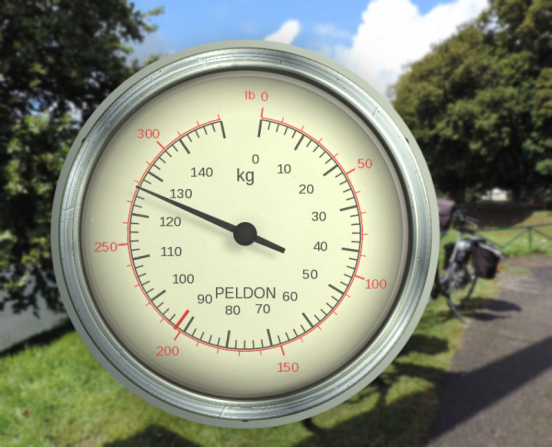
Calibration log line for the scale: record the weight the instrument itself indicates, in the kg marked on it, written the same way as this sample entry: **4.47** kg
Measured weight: **126** kg
